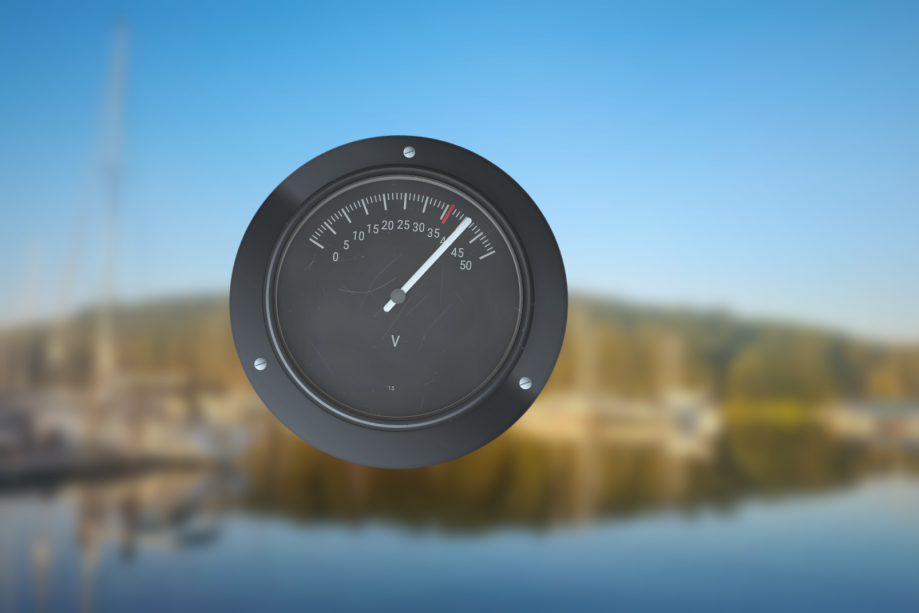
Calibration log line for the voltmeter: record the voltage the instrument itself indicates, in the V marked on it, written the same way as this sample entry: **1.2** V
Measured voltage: **41** V
